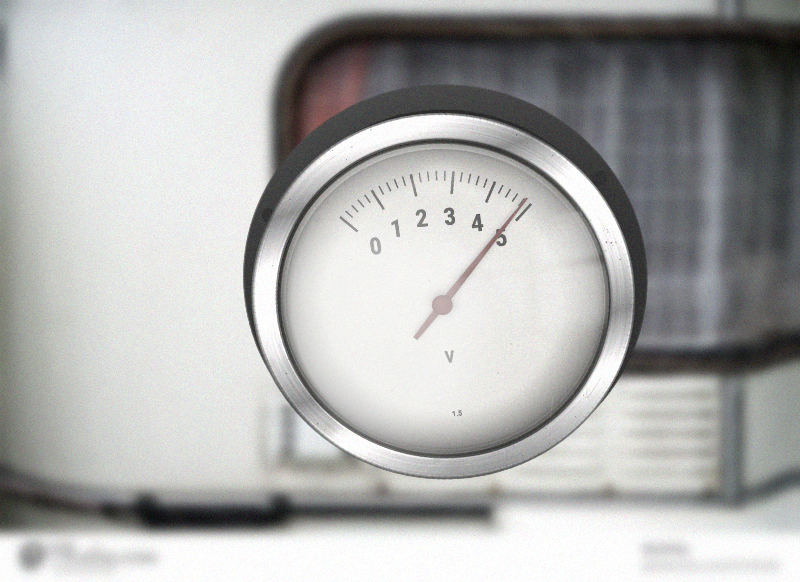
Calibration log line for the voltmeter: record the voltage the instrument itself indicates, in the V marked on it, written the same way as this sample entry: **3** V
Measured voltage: **4.8** V
